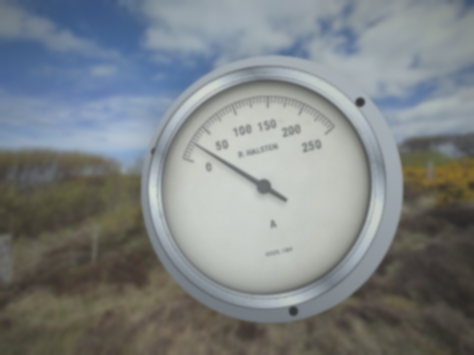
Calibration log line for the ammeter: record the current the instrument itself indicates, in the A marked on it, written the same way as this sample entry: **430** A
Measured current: **25** A
